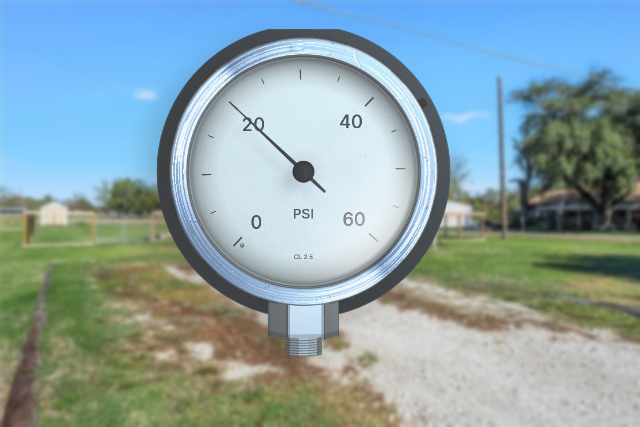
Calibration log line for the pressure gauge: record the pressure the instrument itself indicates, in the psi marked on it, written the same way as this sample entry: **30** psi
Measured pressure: **20** psi
